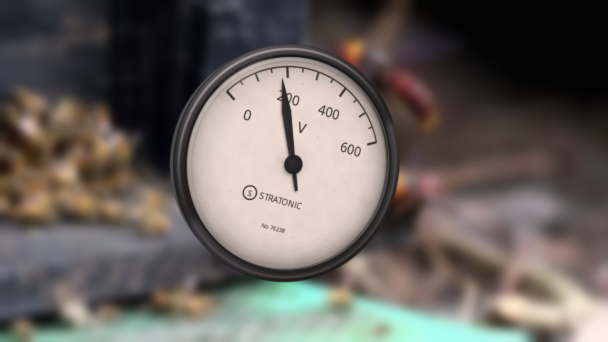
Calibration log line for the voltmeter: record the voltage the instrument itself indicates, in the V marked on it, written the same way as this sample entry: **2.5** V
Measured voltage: **175** V
